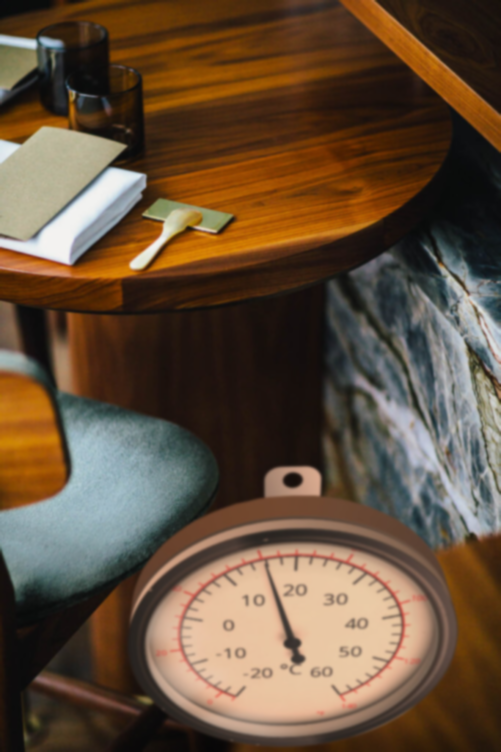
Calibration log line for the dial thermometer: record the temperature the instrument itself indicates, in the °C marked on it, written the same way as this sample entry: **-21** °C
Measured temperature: **16** °C
